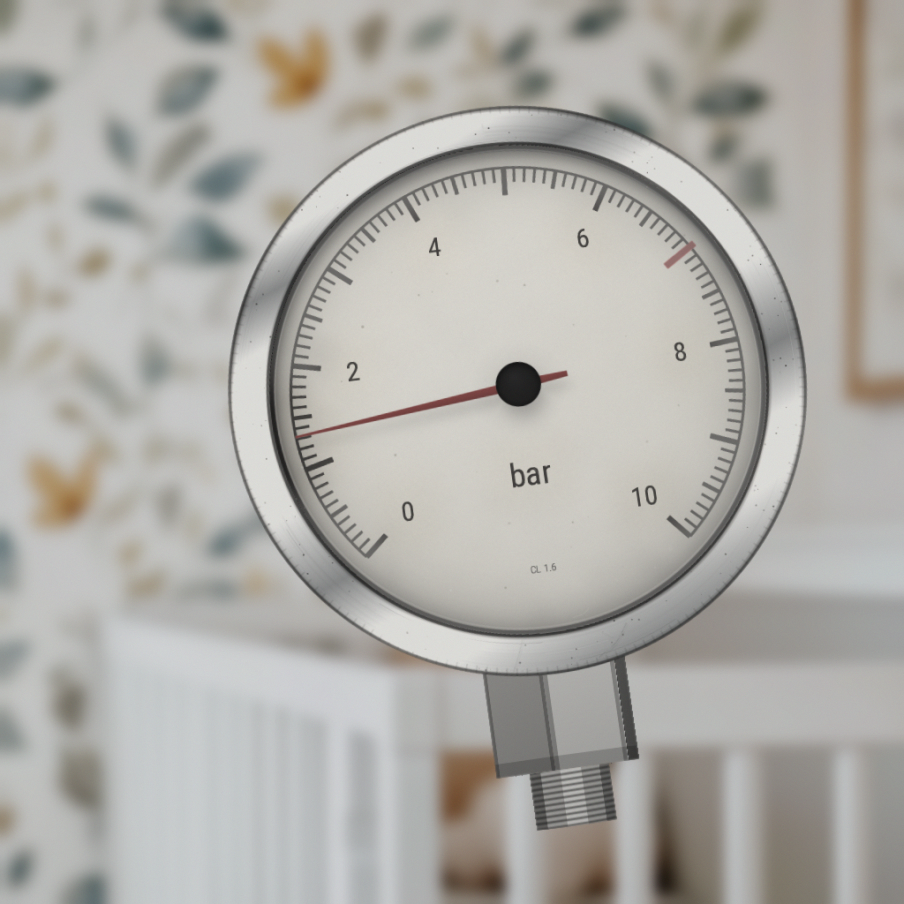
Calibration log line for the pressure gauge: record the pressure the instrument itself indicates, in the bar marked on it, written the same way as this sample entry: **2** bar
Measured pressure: **1.3** bar
